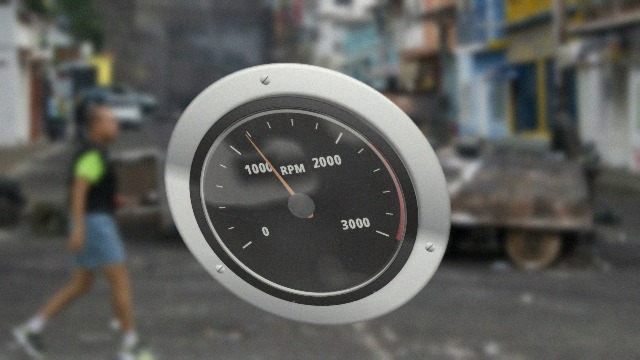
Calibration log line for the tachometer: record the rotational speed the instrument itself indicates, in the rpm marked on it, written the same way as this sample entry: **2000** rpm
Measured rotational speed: **1200** rpm
